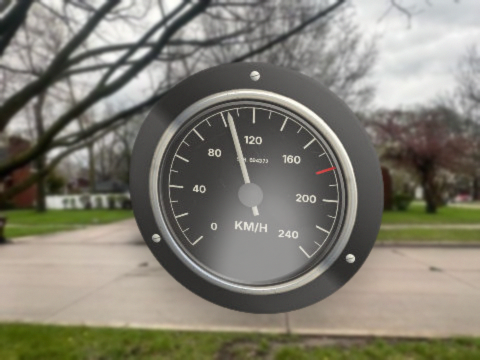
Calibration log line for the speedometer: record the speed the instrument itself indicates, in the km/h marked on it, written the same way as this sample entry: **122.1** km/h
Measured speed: **105** km/h
